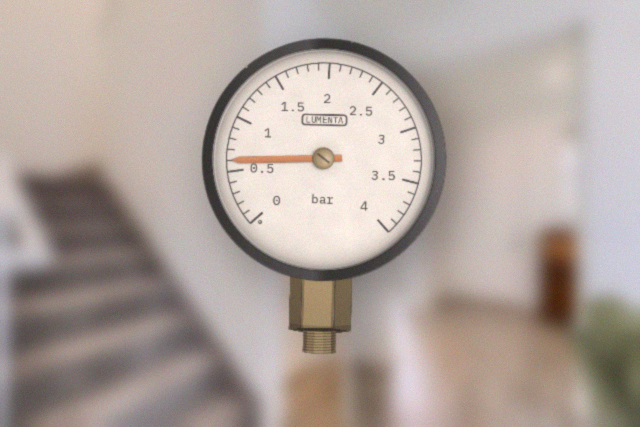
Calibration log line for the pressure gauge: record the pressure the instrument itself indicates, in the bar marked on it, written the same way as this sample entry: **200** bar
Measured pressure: **0.6** bar
